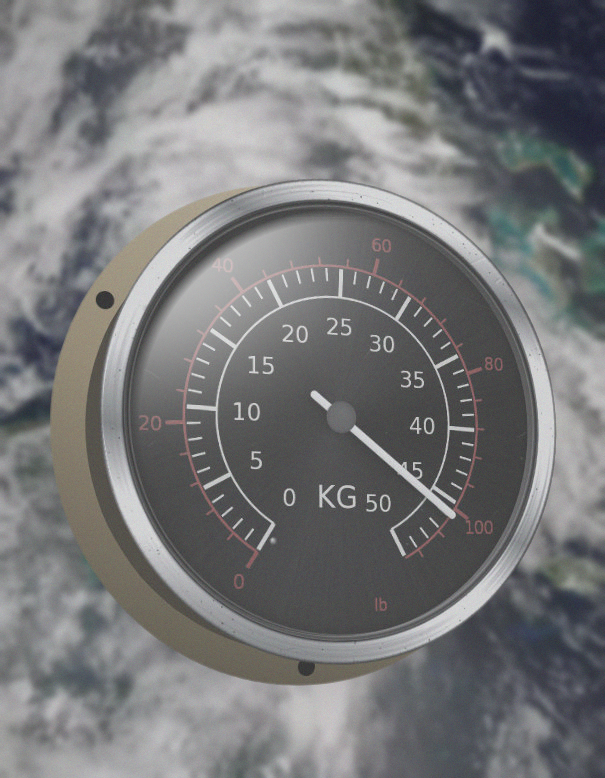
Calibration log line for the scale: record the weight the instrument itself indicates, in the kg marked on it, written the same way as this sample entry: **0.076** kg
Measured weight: **46** kg
